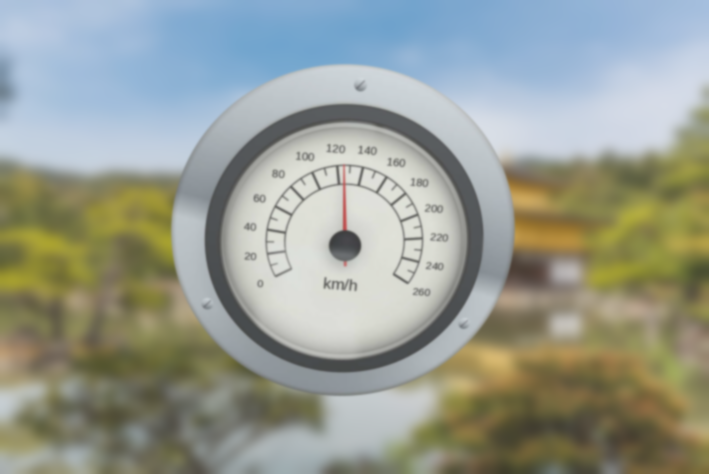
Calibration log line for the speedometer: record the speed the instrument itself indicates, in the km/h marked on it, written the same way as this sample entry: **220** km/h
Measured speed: **125** km/h
